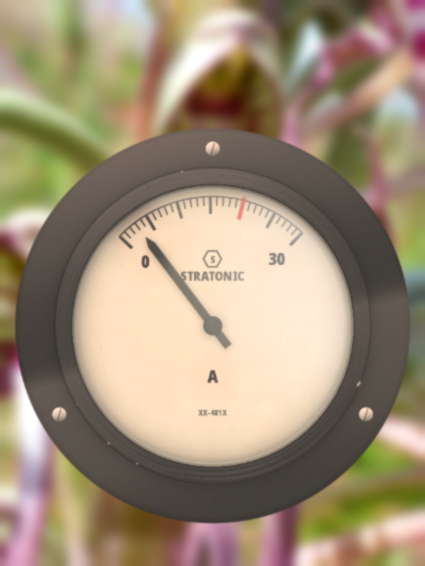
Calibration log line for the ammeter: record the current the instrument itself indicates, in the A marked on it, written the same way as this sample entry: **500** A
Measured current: **3** A
